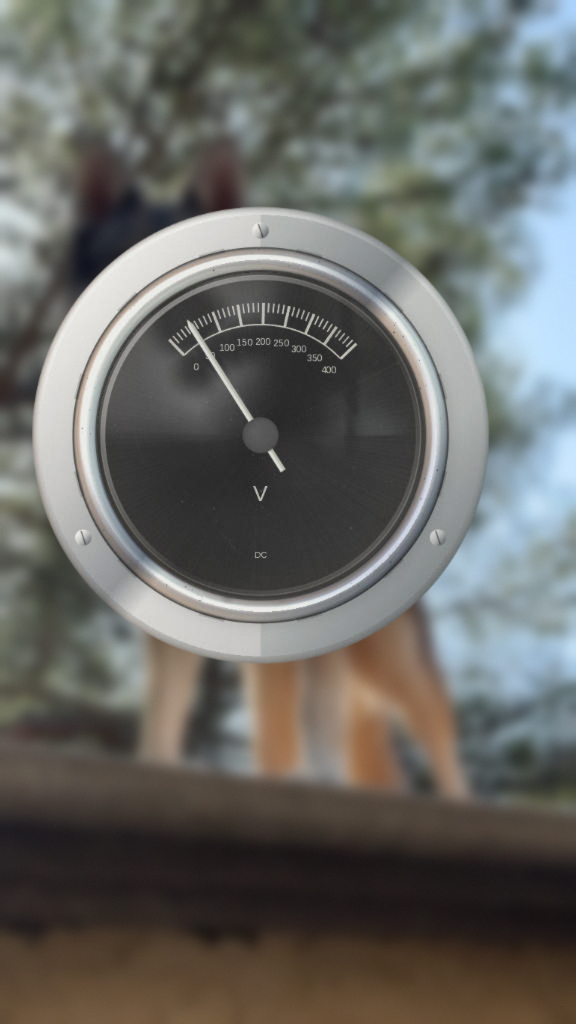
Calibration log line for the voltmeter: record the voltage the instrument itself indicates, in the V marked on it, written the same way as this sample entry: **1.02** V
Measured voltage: **50** V
